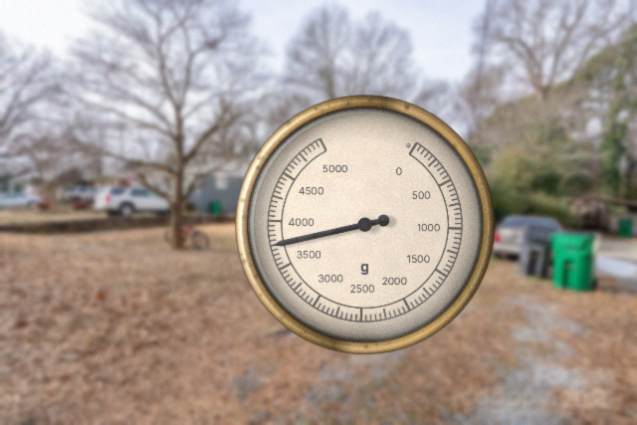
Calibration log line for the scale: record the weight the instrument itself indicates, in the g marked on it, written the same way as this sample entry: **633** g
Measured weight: **3750** g
